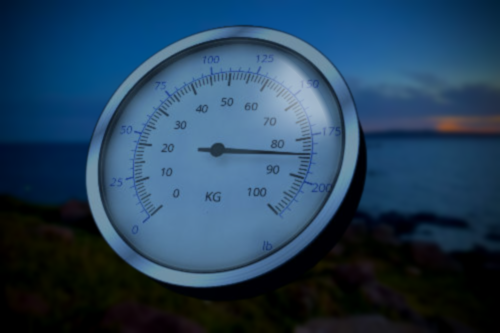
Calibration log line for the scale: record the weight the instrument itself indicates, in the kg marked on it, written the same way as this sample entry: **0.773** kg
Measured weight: **85** kg
